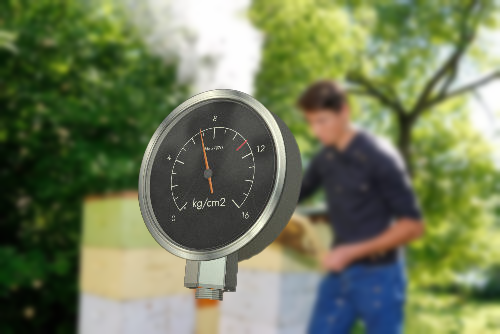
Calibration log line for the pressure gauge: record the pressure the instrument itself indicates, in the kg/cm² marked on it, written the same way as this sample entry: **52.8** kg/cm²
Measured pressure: **7** kg/cm²
